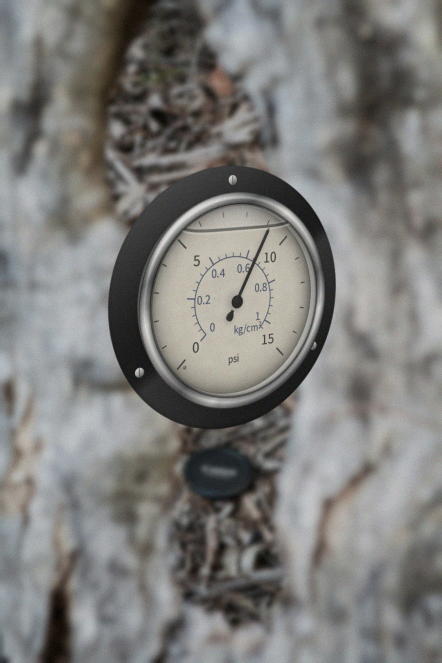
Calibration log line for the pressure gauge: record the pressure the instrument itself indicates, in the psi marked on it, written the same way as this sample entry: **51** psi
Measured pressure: **9** psi
